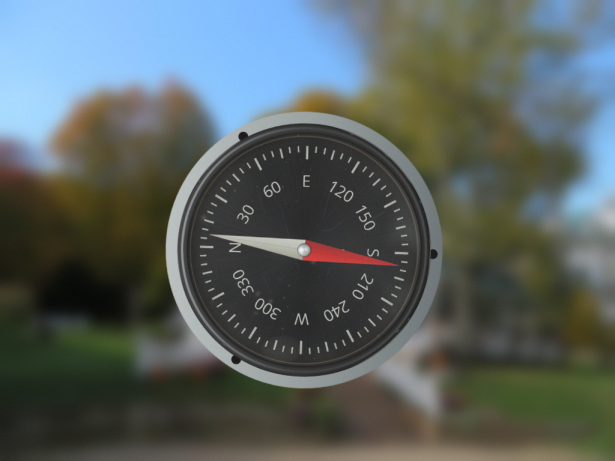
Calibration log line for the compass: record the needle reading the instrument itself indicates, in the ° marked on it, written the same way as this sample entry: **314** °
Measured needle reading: **187.5** °
